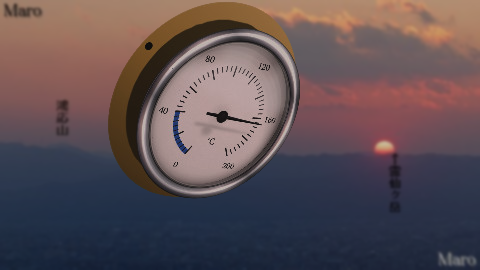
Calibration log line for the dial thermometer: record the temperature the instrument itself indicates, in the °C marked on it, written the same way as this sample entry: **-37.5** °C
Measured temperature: **164** °C
